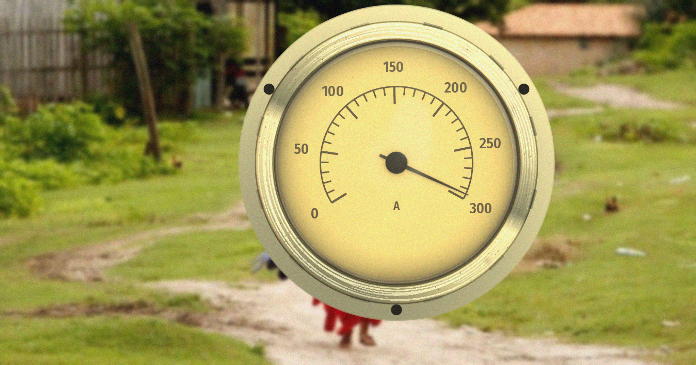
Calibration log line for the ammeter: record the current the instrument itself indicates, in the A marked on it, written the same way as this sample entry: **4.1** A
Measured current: **295** A
